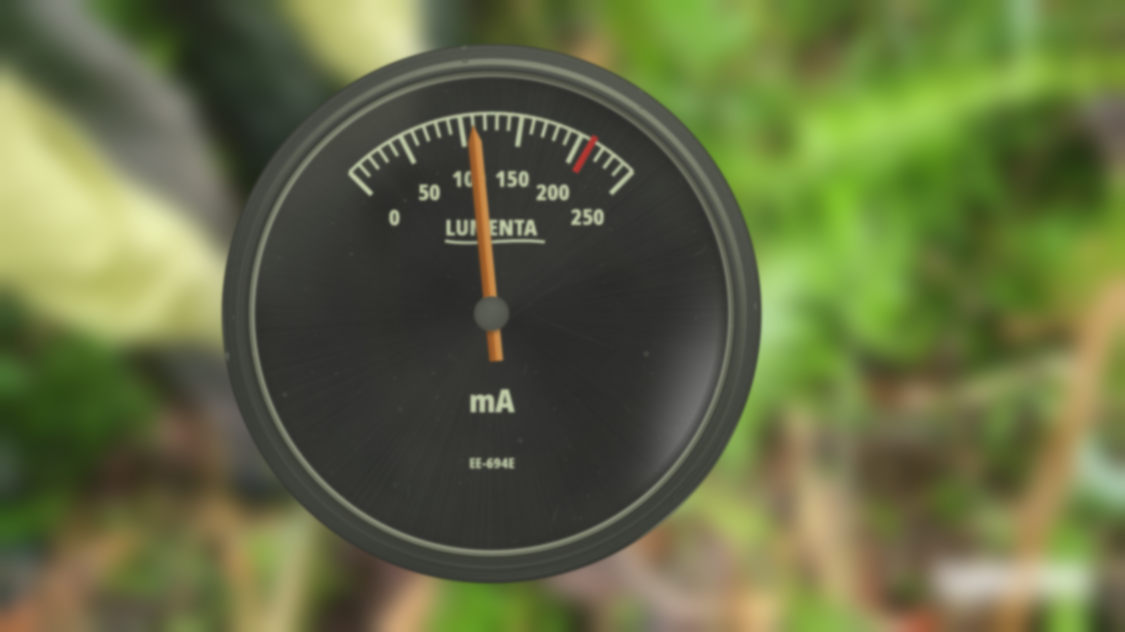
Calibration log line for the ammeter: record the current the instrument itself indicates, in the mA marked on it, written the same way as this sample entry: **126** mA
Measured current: **110** mA
